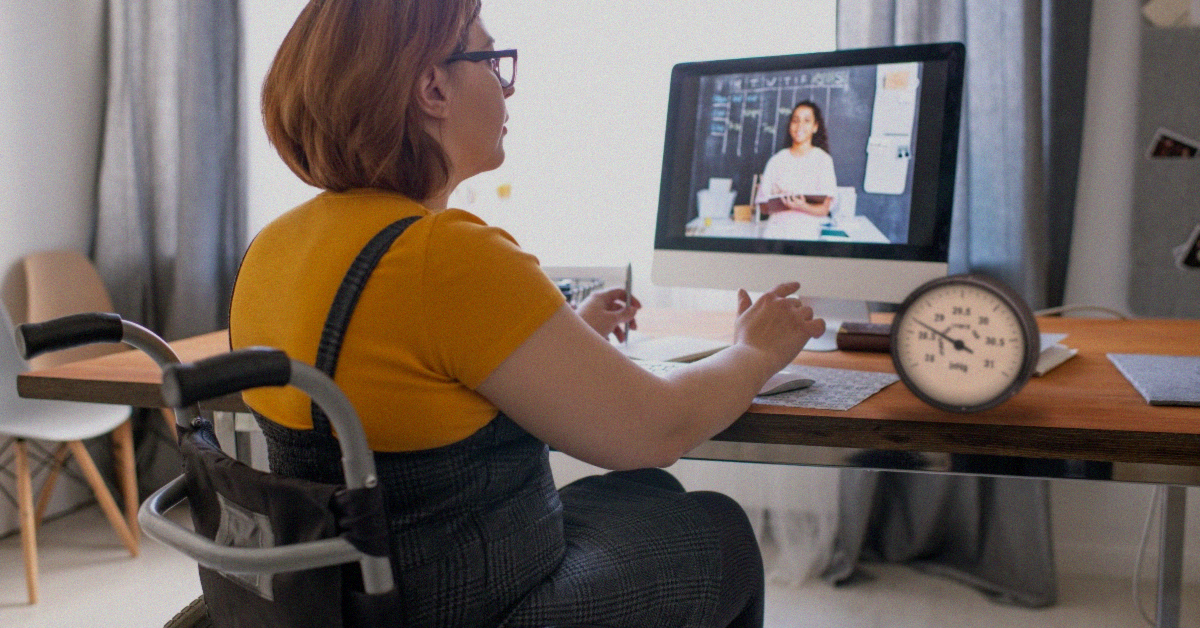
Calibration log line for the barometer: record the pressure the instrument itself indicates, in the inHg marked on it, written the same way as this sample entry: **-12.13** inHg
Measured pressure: **28.7** inHg
